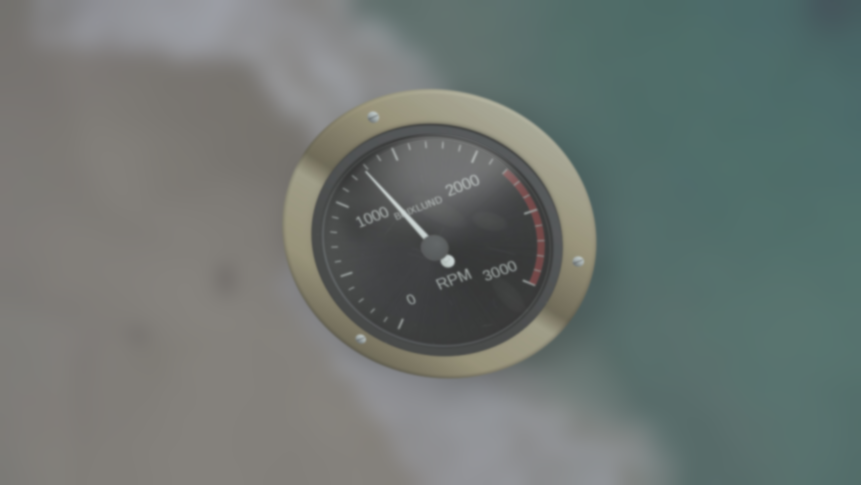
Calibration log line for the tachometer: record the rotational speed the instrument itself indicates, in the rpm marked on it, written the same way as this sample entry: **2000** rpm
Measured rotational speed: **1300** rpm
